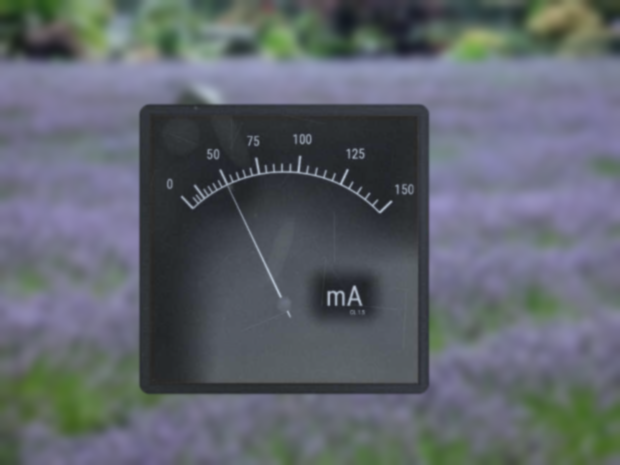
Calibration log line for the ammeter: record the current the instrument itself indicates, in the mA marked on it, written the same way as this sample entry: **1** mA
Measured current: **50** mA
